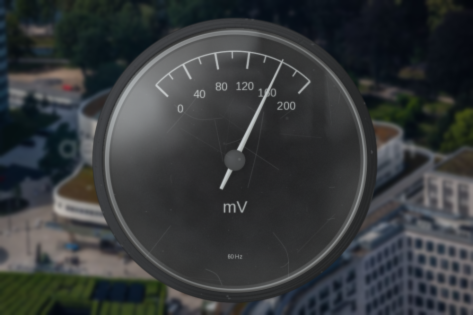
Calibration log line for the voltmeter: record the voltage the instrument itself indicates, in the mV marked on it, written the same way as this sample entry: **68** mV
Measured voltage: **160** mV
